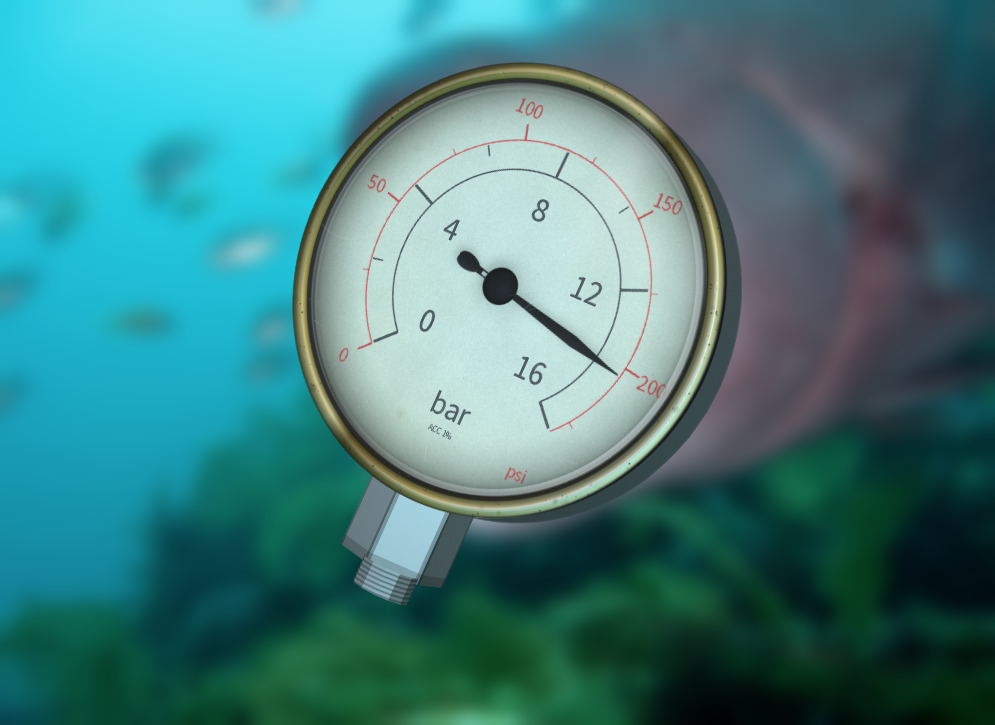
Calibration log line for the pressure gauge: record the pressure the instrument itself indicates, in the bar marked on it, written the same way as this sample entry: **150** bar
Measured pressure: **14** bar
